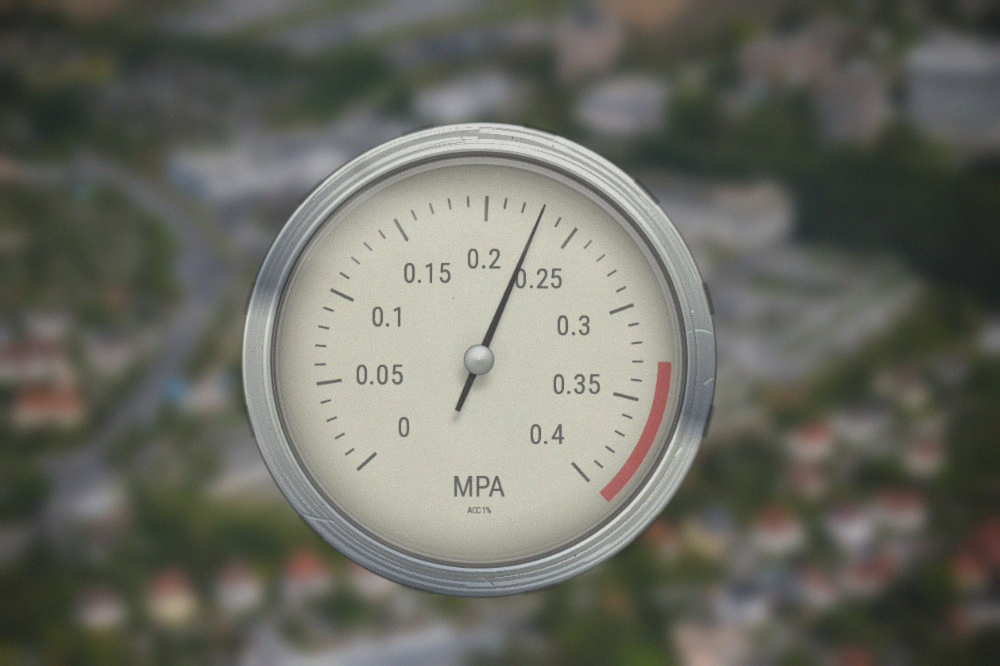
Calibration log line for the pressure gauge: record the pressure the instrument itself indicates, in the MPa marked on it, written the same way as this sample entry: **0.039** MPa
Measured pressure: **0.23** MPa
